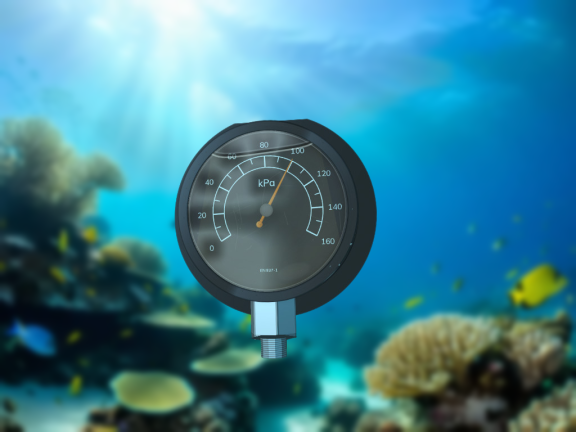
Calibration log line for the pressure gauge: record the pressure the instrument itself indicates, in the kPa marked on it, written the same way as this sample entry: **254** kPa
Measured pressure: **100** kPa
